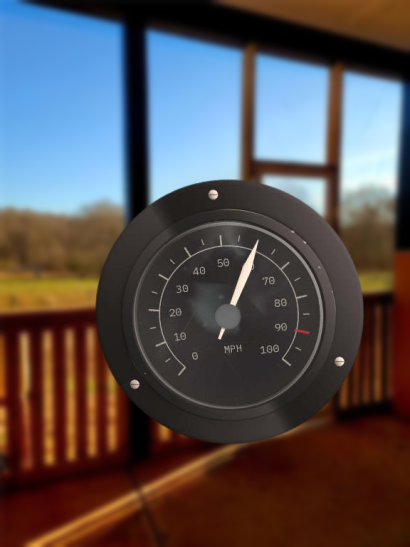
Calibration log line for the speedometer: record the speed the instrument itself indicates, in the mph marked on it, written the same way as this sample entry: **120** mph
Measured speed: **60** mph
